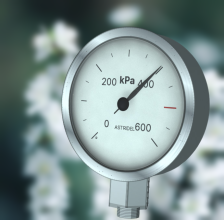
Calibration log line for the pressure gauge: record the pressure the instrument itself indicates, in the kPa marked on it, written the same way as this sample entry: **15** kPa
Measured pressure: **400** kPa
